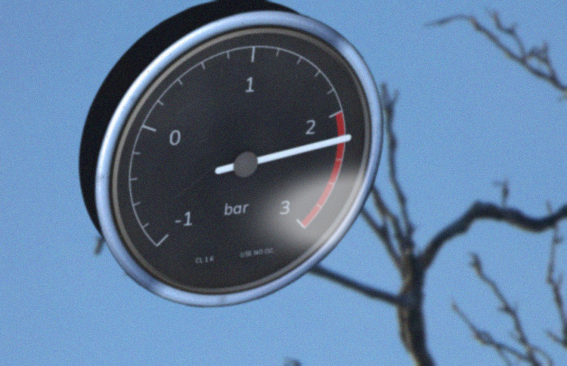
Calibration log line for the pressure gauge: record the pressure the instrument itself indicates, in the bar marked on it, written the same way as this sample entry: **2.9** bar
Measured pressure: **2.2** bar
